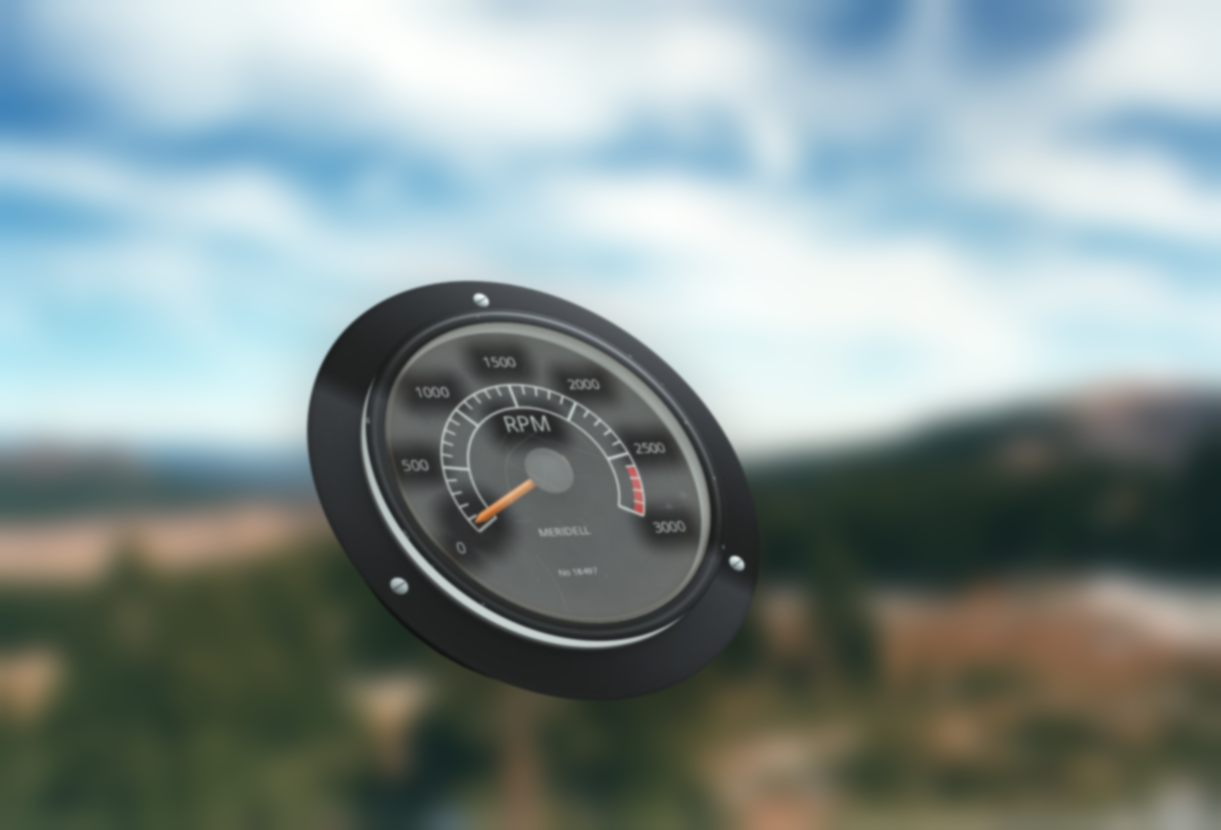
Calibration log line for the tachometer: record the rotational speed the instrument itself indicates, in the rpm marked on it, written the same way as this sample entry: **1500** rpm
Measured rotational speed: **50** rpm
